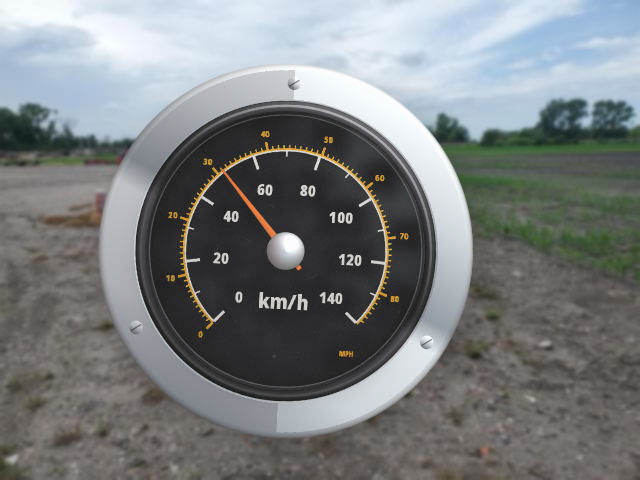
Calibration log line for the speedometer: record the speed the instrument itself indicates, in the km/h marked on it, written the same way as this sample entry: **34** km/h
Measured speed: **50** km/h
